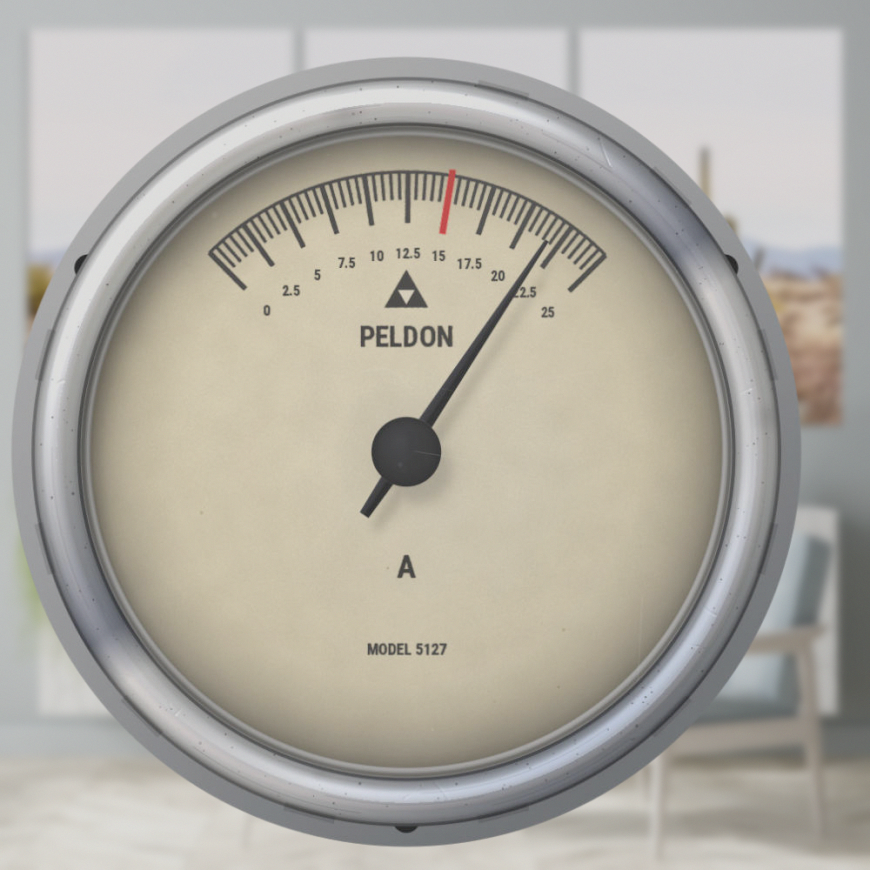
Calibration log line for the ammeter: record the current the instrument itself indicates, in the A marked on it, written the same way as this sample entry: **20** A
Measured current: **21.75** A
